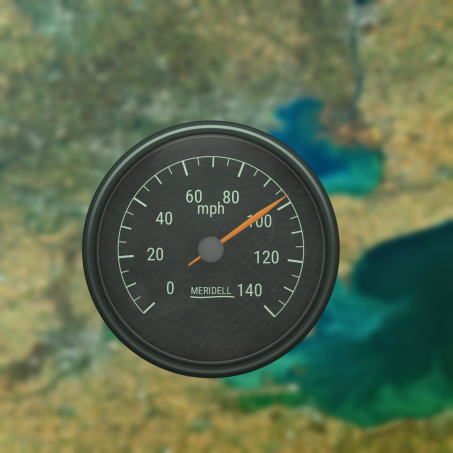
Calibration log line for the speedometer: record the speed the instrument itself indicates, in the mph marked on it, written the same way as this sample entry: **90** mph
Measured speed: **97.5** mph
